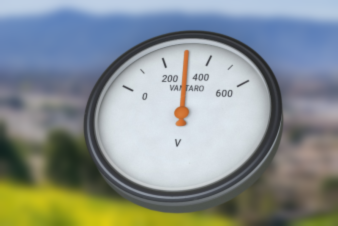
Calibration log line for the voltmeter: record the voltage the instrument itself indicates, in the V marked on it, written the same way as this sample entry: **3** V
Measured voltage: **300** V
